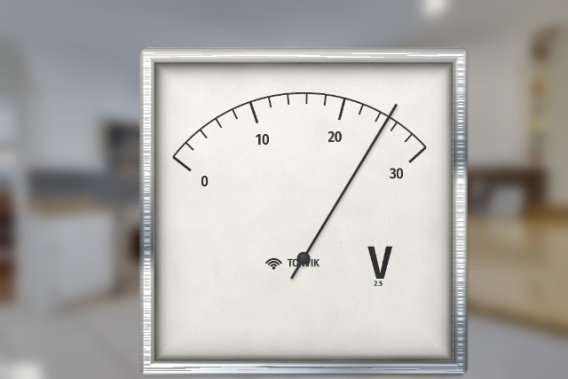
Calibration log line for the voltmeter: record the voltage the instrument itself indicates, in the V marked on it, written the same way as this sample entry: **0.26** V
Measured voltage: **25** V
